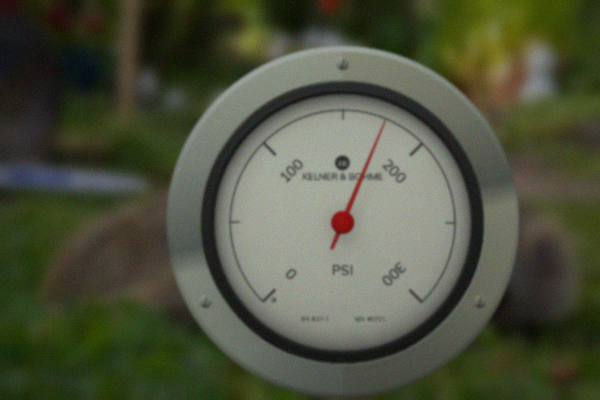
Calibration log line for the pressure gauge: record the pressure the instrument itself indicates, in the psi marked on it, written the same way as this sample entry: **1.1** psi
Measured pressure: **175** psi
